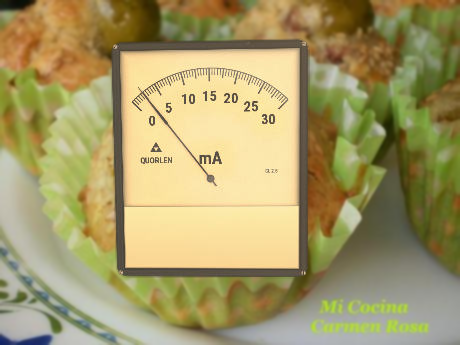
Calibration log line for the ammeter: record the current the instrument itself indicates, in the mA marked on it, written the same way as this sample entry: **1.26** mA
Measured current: **2.5** mA
